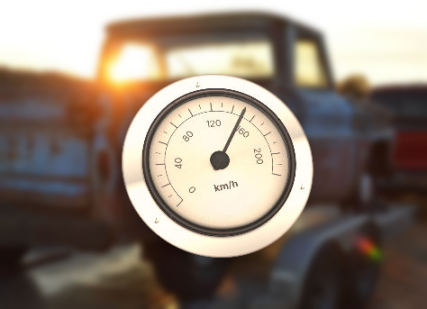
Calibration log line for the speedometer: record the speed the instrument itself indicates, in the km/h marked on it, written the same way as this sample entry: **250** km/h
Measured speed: **150** km/h
